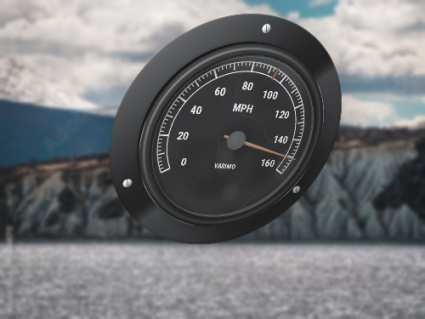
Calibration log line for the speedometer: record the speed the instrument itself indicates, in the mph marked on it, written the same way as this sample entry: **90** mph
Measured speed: **150** mph
